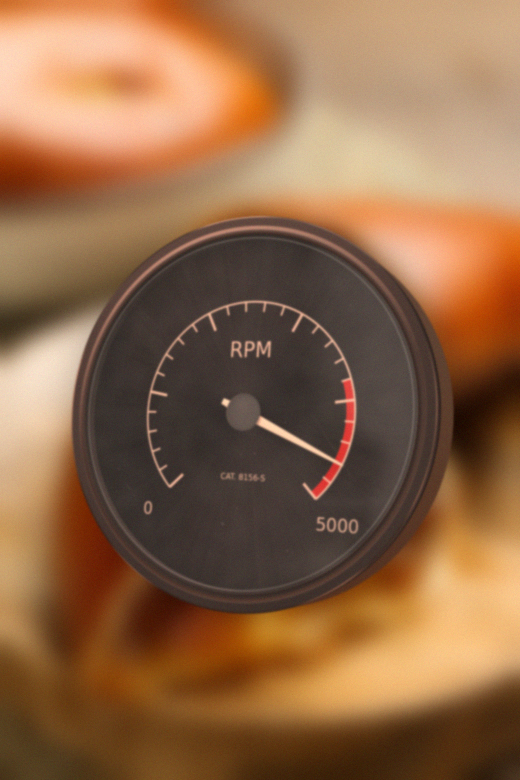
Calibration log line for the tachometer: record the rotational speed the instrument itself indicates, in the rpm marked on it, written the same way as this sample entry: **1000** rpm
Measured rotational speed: **4600** rpm
